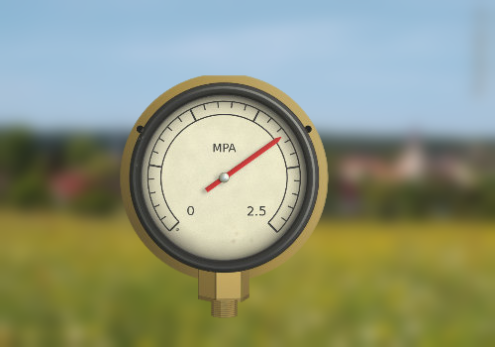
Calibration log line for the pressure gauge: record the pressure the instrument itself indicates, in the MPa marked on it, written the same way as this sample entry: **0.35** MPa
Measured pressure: **1.75** MPa
